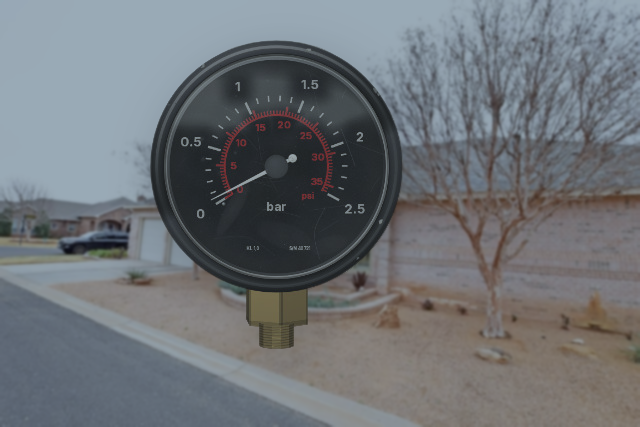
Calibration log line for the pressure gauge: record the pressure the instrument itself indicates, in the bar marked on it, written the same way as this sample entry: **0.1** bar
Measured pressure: **0.05** bar
